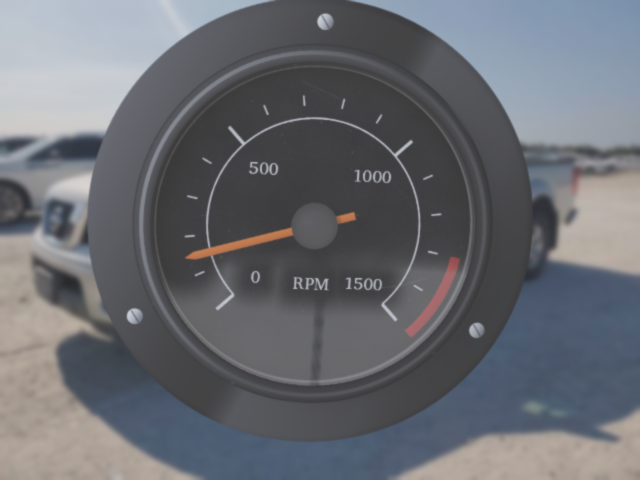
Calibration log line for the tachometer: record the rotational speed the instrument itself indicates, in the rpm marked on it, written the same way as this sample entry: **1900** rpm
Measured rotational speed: **150** rpm
